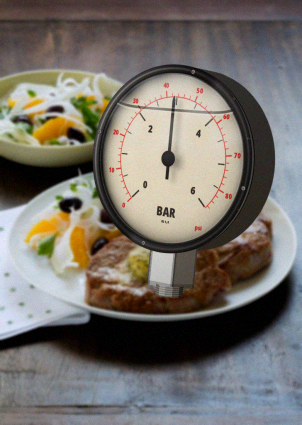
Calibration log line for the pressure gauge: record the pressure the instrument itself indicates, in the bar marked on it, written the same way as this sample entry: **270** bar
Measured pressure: **3** bar
